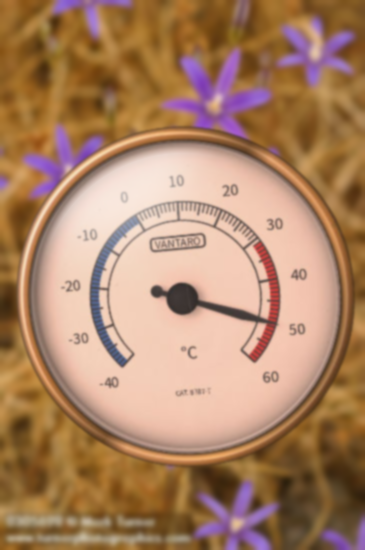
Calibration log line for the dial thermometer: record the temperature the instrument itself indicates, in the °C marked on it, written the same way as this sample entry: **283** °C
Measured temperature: **50** °C
